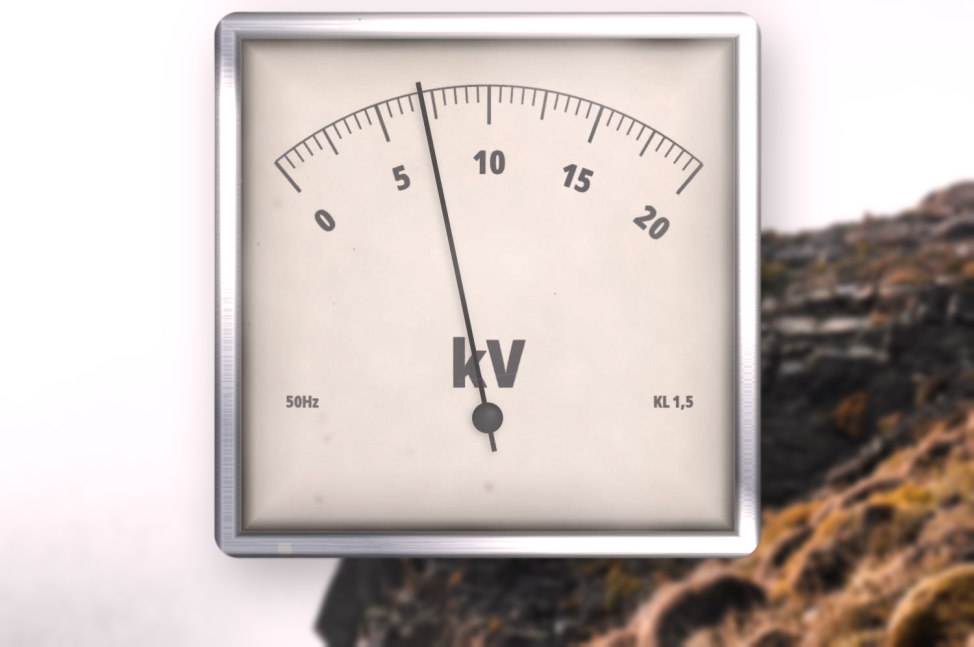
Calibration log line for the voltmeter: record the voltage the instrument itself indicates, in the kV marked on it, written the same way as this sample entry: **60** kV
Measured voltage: **7** kV
